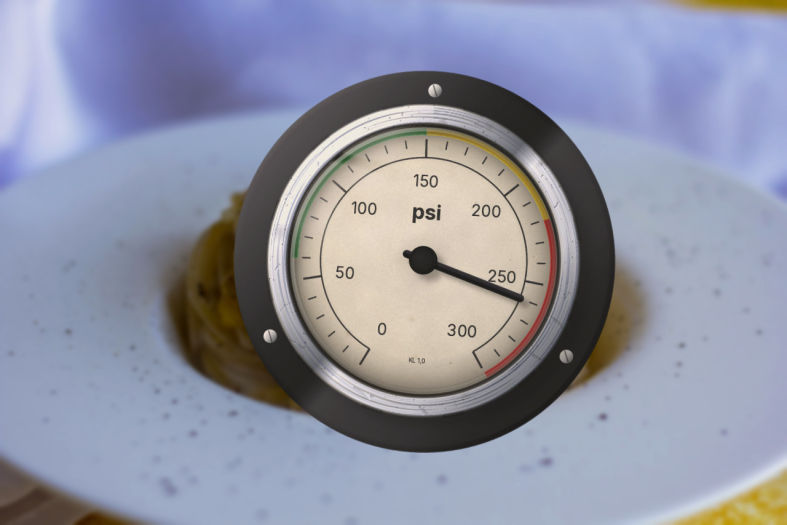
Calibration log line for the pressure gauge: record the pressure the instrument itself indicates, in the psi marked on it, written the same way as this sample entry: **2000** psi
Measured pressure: **260** psi
